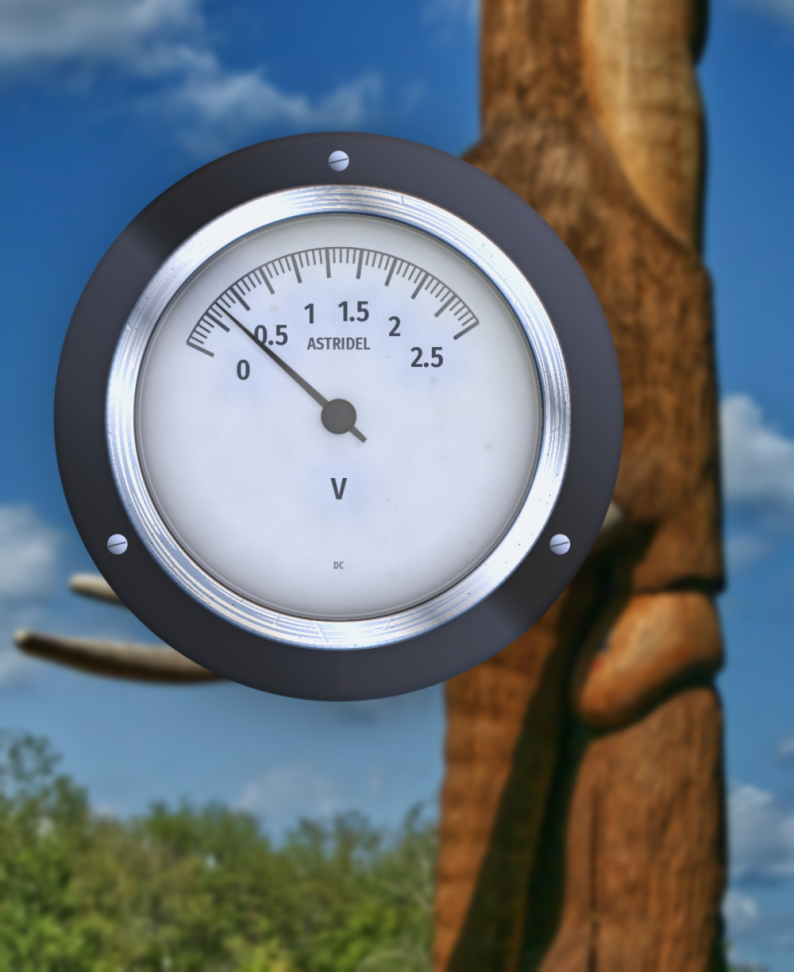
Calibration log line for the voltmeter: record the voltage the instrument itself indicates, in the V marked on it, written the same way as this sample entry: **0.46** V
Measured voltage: **0.35** V
